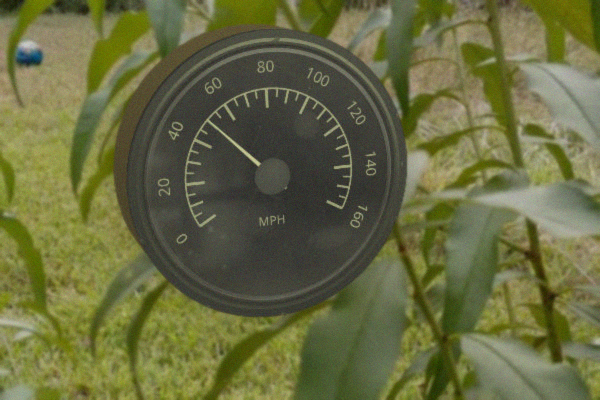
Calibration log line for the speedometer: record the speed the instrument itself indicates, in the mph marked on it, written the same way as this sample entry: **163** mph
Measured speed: **50** mph
